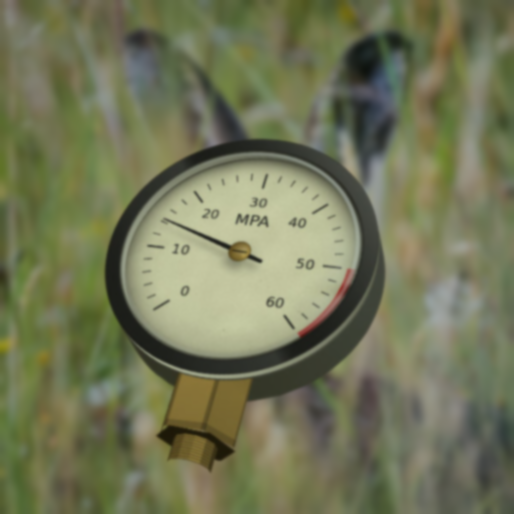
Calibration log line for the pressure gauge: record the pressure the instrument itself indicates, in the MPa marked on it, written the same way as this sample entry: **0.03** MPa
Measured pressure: **14** MPa
